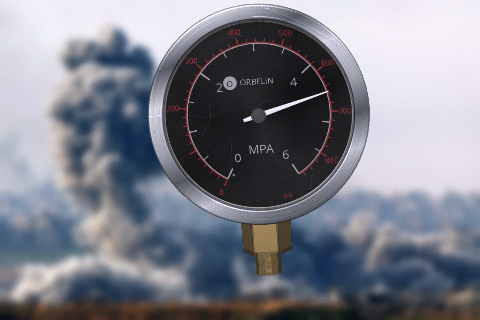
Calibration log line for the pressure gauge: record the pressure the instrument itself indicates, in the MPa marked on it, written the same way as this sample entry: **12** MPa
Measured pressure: **4.5** MPa
